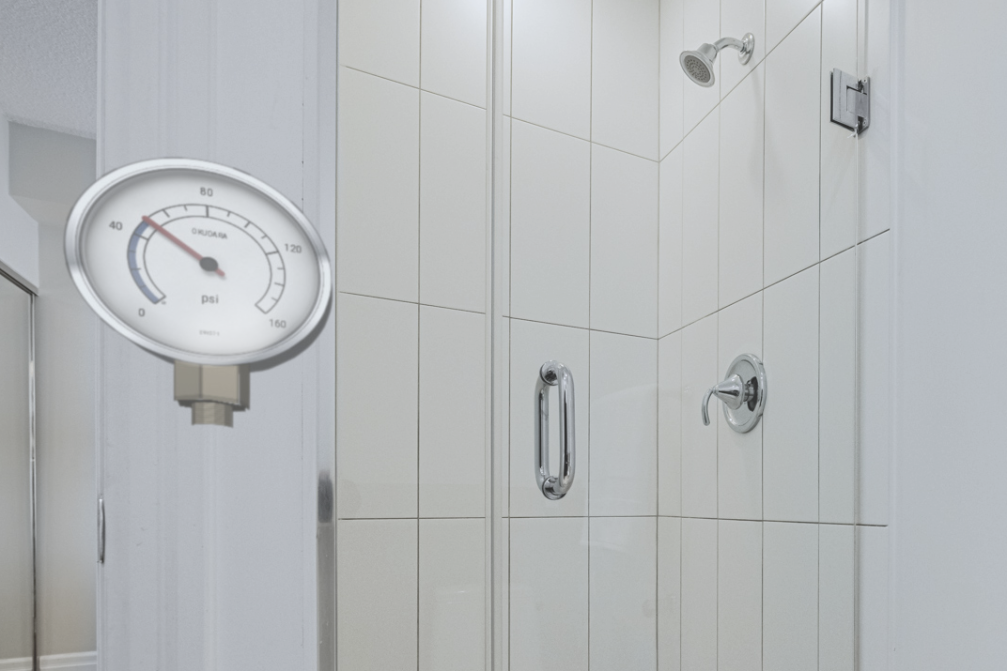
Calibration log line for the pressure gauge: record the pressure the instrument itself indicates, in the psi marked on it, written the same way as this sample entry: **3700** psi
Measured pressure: **50** psi
